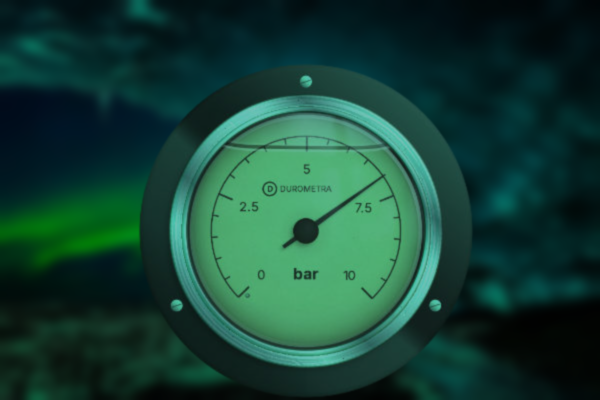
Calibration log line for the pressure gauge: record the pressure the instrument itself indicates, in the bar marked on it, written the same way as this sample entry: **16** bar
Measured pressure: **7** bar
